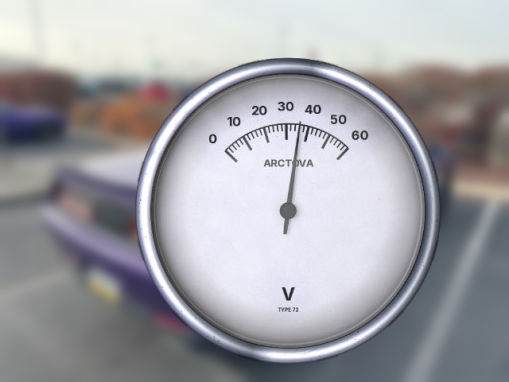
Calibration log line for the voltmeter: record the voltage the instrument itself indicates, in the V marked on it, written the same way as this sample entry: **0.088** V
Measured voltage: **36** V
